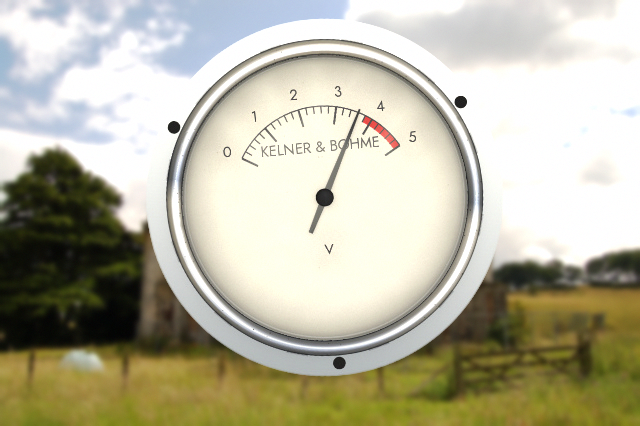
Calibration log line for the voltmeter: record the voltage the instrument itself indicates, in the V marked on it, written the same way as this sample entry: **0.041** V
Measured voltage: **3.6** V
